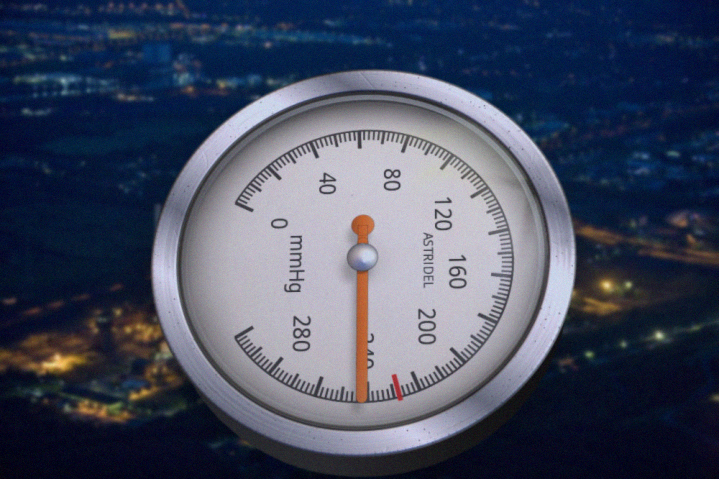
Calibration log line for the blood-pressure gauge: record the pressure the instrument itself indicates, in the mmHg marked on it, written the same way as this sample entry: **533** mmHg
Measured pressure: **242** mmHg
